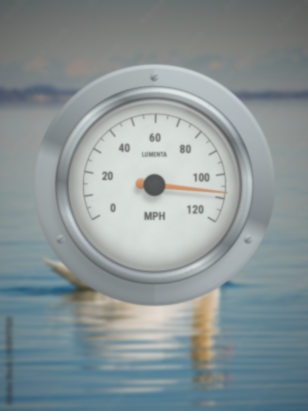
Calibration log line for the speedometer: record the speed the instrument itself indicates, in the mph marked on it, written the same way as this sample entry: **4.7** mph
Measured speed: **107.5** mph
